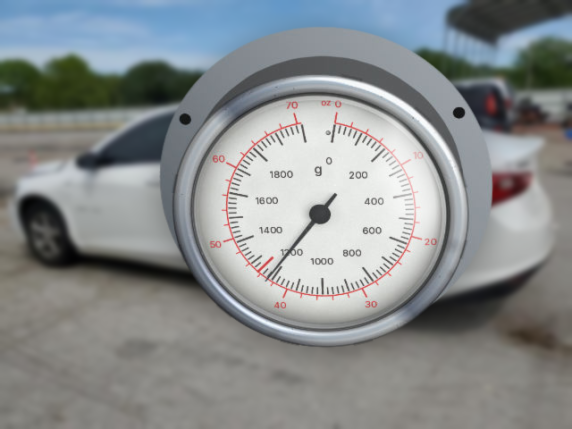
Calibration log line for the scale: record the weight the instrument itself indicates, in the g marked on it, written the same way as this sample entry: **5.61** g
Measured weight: **1220** g
